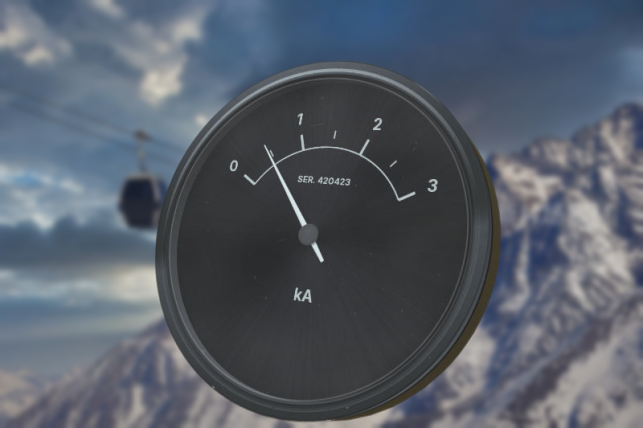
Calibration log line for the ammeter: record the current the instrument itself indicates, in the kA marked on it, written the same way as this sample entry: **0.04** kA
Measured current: **0.5** kA
